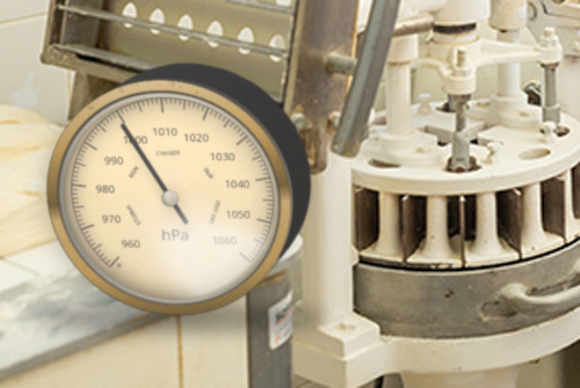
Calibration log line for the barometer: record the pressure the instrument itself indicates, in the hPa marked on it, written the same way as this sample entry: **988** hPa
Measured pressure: **1000** hPa
